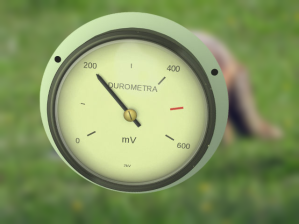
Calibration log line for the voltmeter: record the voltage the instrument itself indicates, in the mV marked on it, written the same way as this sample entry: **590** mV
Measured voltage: **200** mV
